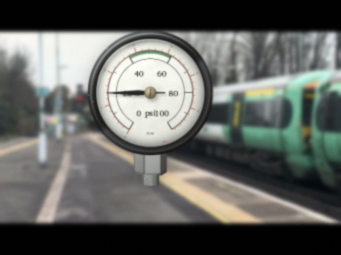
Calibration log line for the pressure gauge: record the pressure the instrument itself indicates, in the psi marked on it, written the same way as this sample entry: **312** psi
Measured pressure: **20** psi
